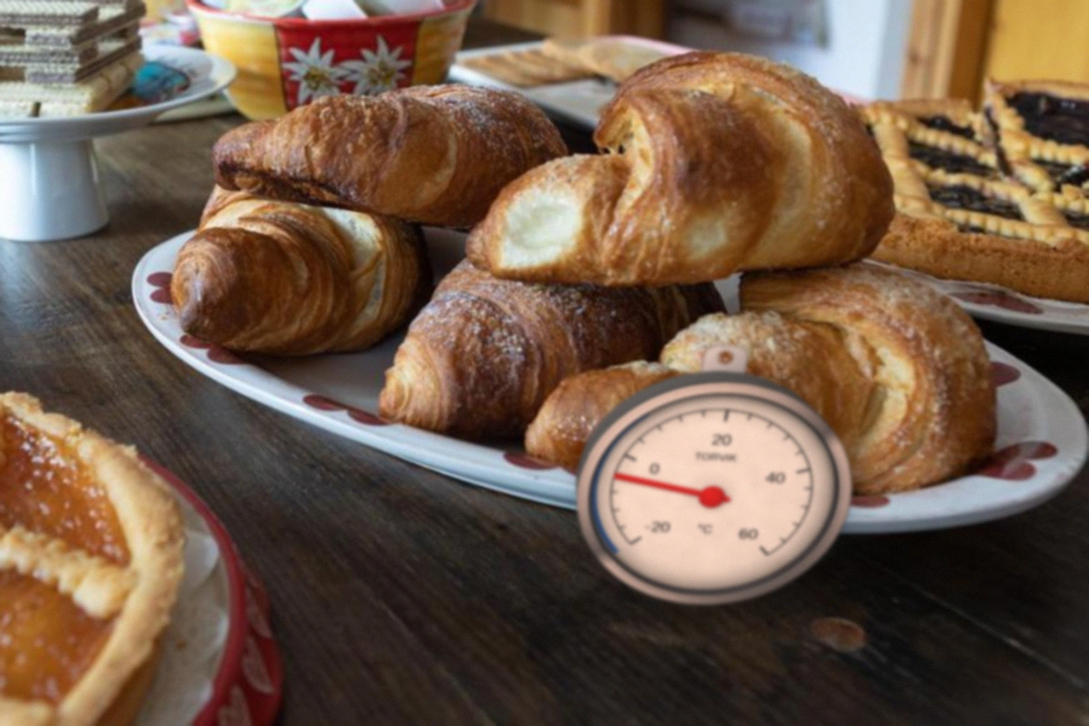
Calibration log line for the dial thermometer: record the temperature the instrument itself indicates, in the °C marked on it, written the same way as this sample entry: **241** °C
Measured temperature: **-4** °C
